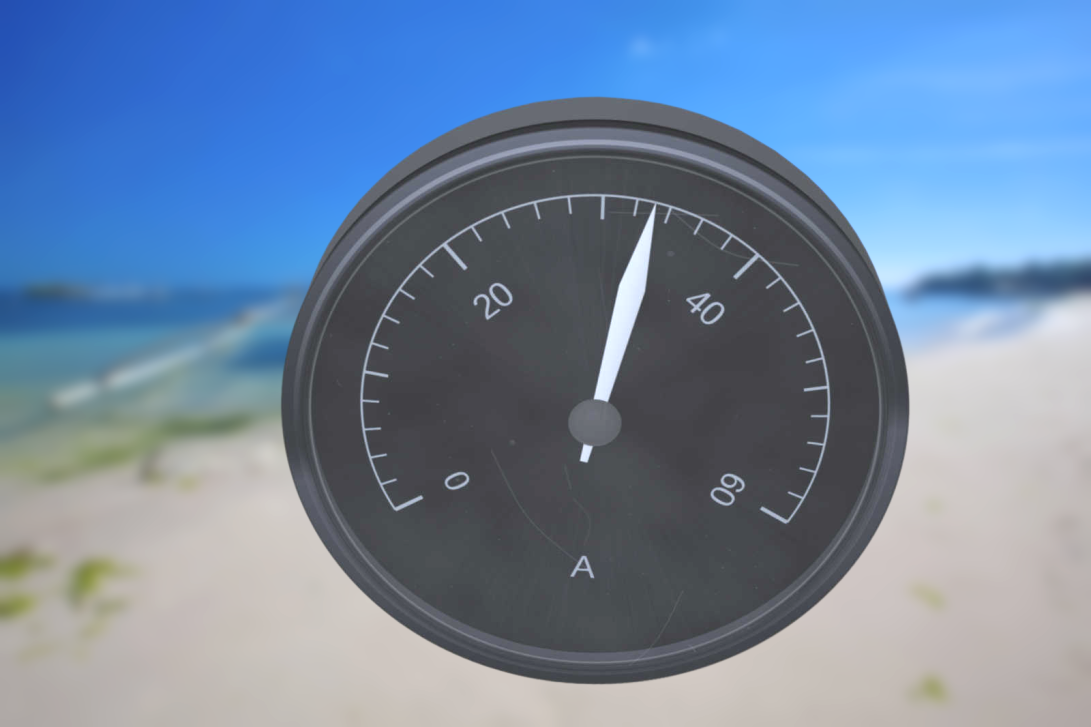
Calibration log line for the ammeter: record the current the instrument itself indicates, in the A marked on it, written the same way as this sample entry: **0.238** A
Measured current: **33** A
